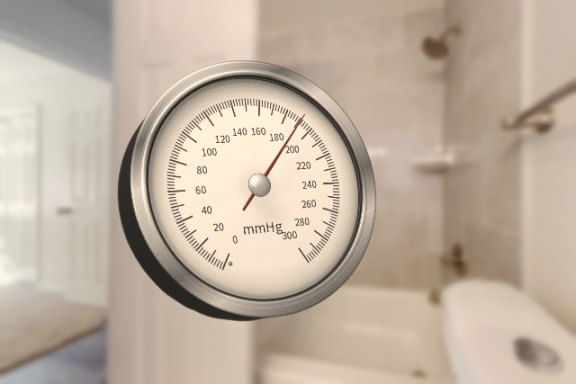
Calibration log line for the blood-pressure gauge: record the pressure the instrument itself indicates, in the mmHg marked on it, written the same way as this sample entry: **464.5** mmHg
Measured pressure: **190** mmHg
